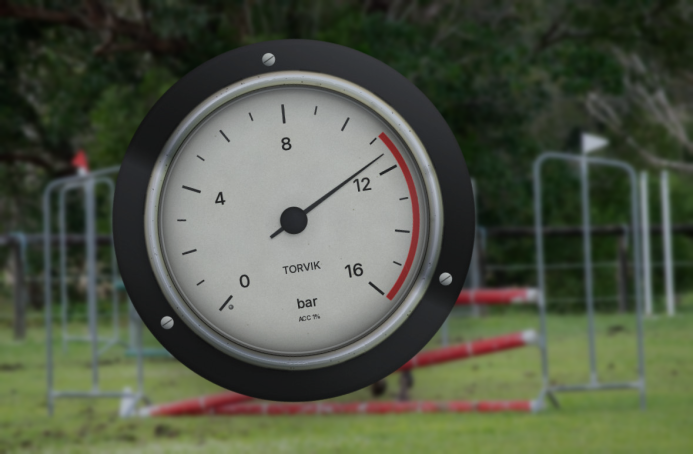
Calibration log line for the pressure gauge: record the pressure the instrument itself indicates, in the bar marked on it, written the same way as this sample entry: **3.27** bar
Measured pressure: **11.5** bar
